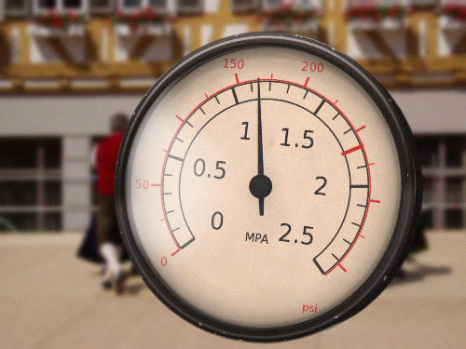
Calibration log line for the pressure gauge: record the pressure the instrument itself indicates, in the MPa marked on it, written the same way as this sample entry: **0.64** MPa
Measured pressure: **1.15** MPa
